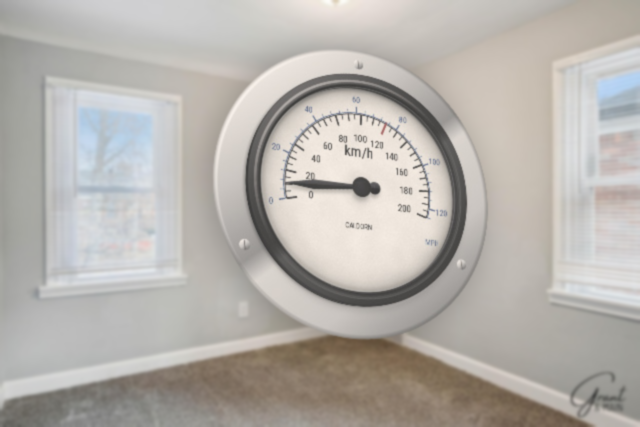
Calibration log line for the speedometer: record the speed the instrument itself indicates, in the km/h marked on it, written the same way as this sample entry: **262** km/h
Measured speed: **10** km/h
